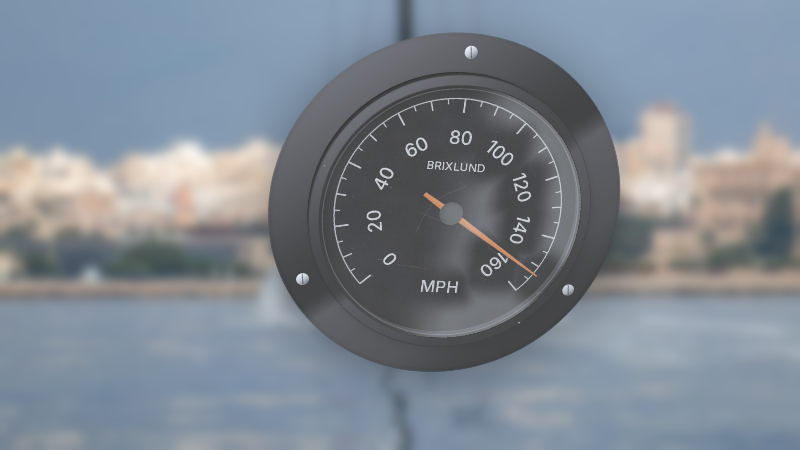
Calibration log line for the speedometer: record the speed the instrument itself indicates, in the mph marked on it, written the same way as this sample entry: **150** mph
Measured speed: **152.5** mph
